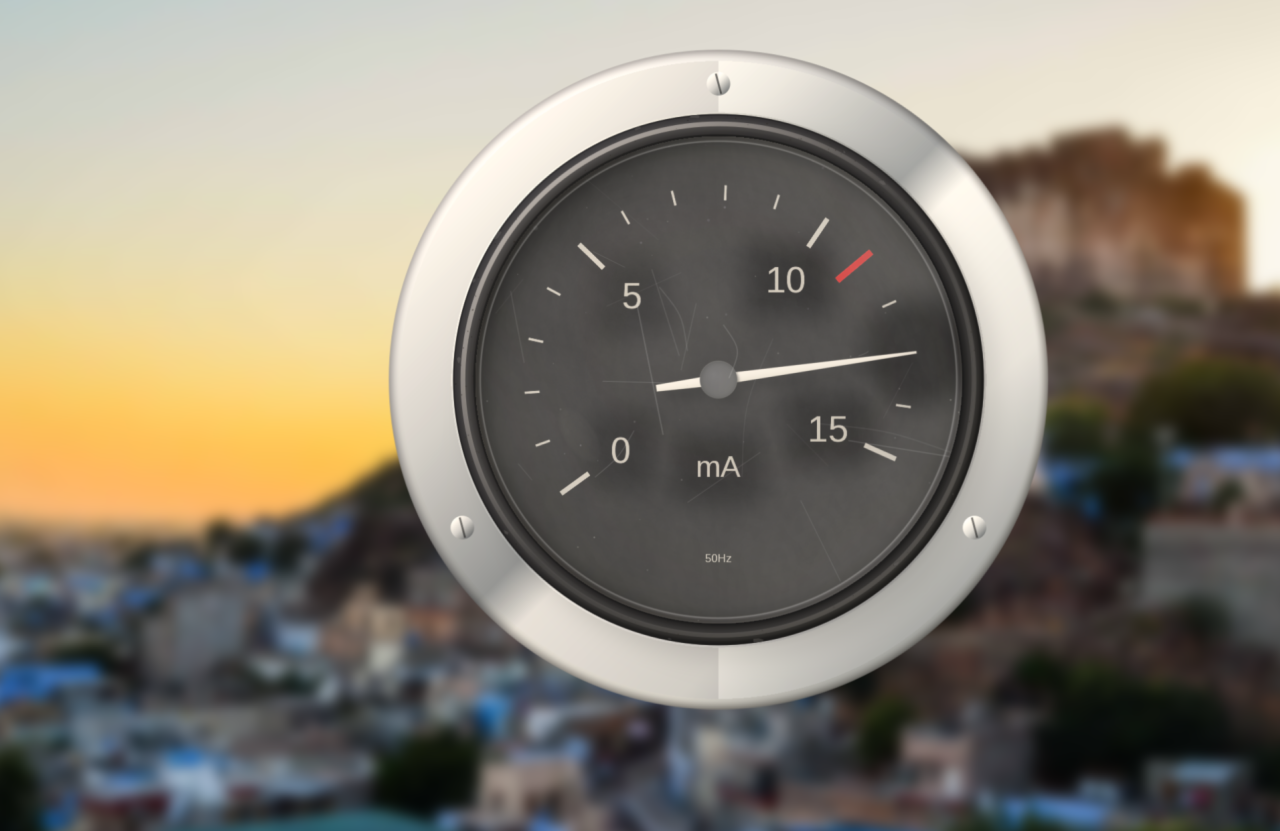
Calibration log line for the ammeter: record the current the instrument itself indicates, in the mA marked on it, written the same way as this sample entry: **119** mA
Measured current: **13** mA
